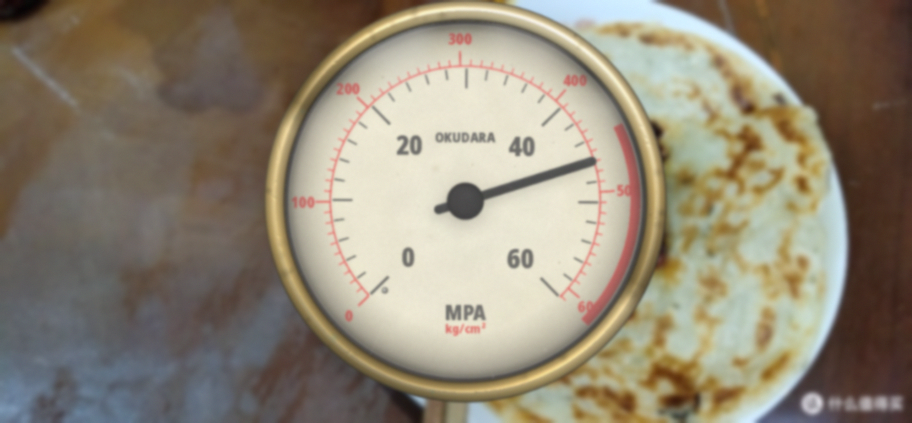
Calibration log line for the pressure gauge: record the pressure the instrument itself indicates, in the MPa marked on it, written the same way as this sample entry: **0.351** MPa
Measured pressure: **46** MPa
